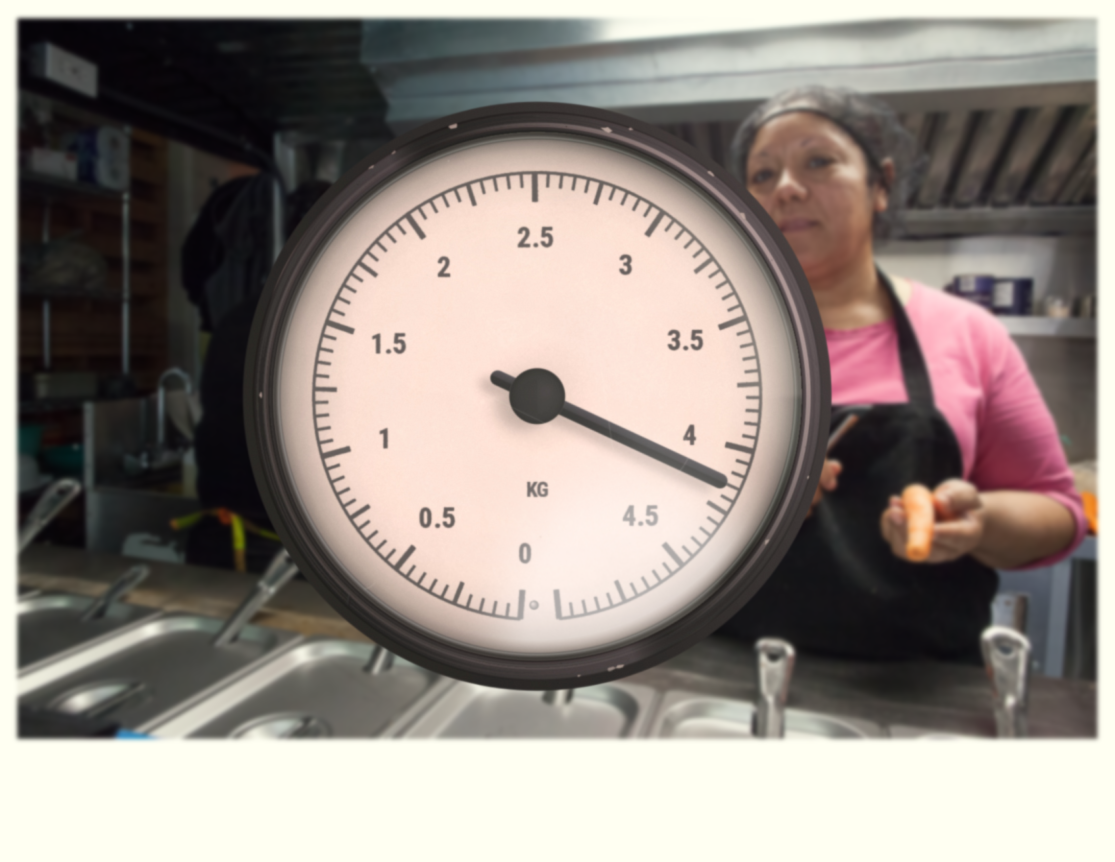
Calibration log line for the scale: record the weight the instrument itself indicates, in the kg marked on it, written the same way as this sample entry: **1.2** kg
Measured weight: **4.15** kg
